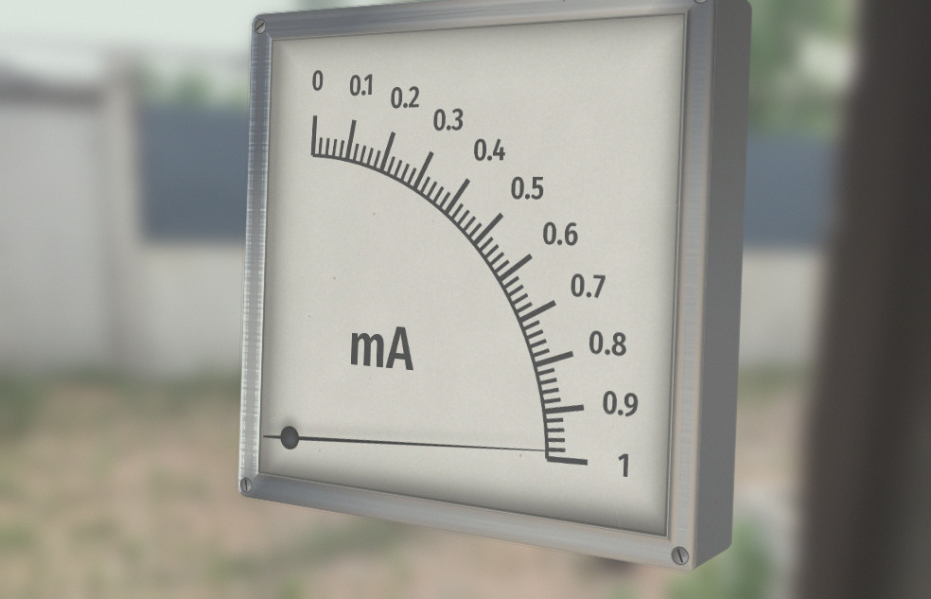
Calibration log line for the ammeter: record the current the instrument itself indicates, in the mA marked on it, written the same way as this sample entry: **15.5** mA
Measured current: **0.98** mA
